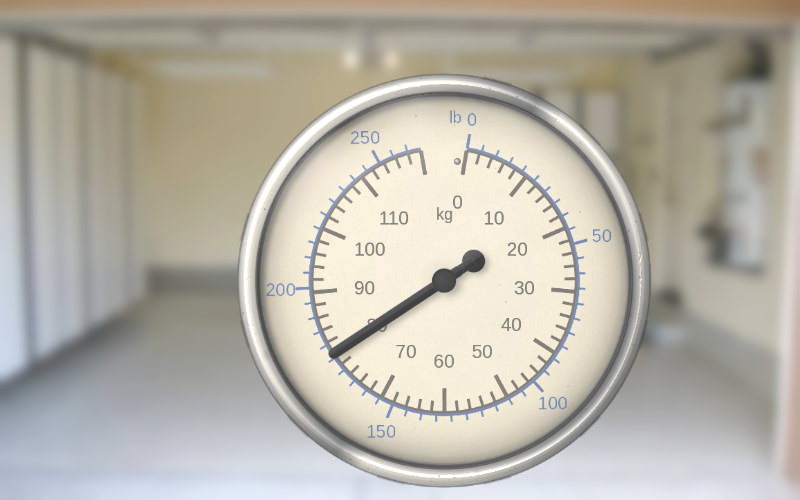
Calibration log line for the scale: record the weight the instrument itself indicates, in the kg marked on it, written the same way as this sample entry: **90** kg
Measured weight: **80** kg
